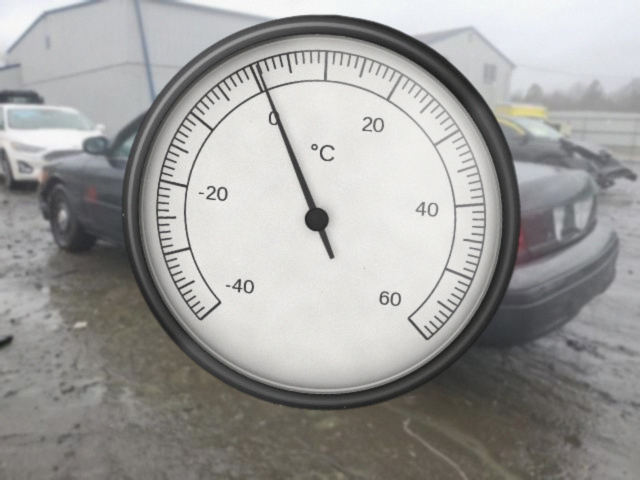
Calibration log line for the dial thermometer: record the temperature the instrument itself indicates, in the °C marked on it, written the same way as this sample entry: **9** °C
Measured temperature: **1** °C
